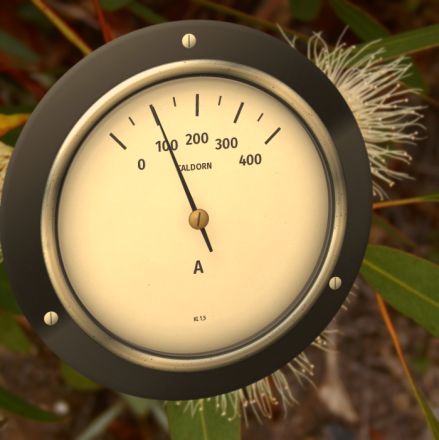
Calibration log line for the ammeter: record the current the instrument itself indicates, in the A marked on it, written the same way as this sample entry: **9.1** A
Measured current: **100** A
